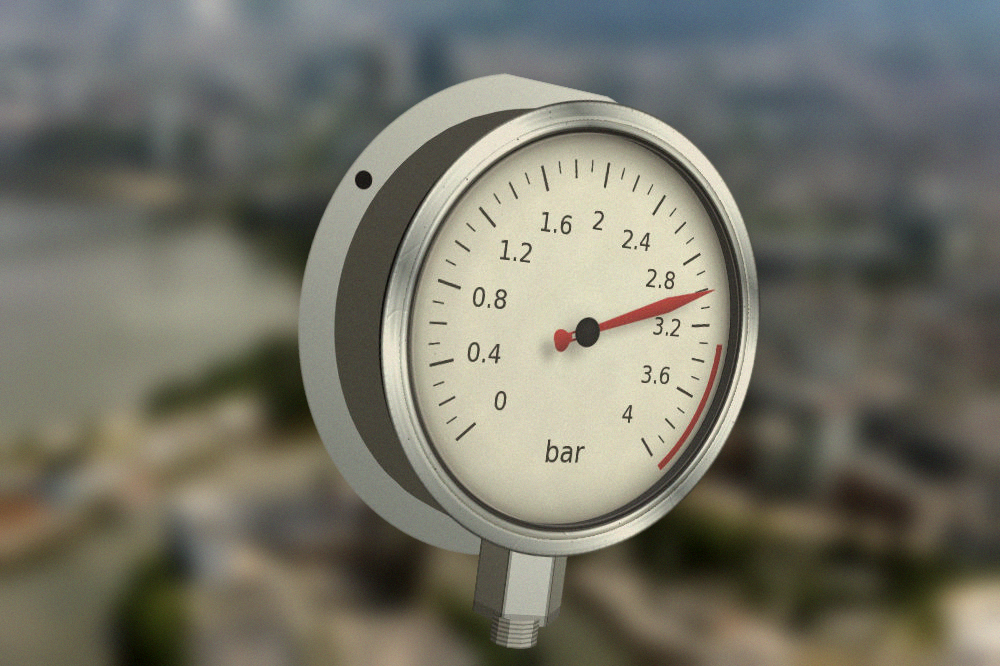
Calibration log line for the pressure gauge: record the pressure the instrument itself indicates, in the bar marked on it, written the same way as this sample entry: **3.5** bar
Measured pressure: **3** bar
